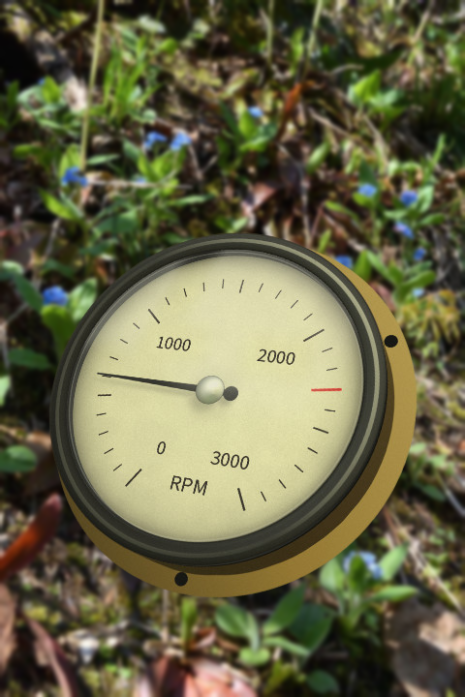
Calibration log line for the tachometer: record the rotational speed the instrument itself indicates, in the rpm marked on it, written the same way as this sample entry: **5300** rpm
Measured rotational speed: **600** rpm
